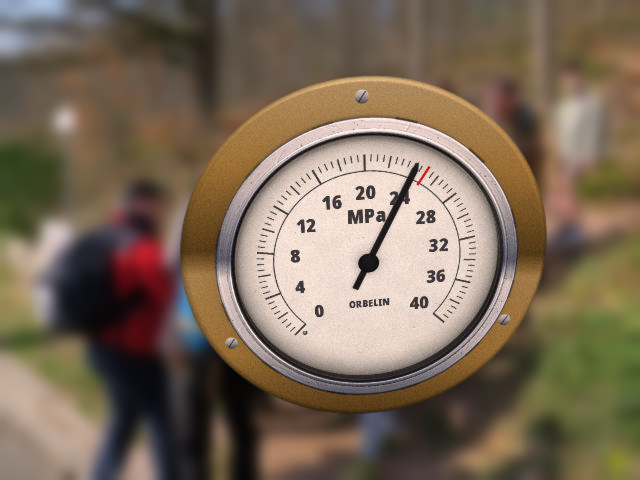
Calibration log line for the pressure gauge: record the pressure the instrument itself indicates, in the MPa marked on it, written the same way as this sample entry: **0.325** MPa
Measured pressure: **24** MPa
